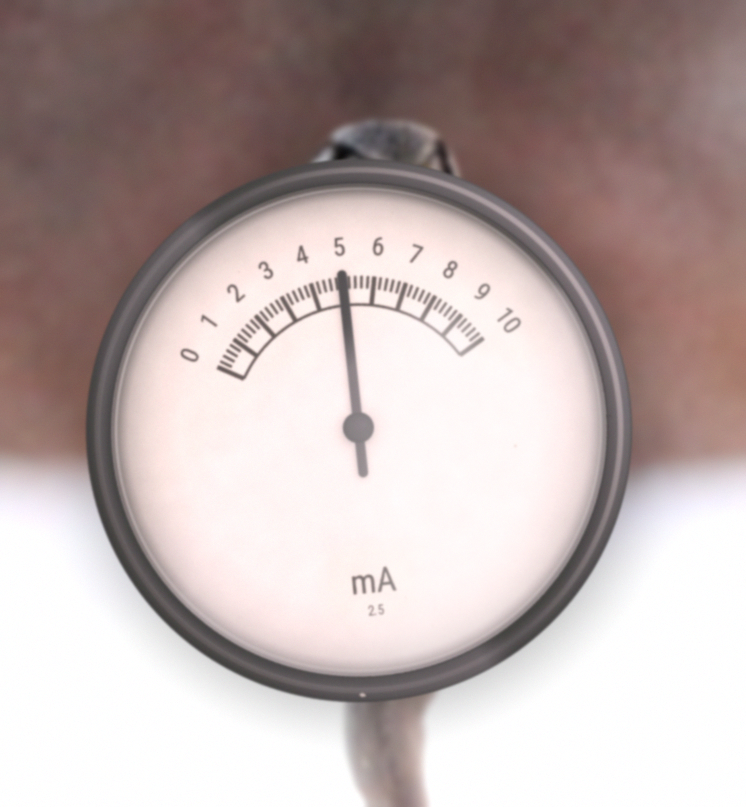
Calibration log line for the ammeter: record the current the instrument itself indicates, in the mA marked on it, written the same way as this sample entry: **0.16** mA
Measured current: **5** mA
